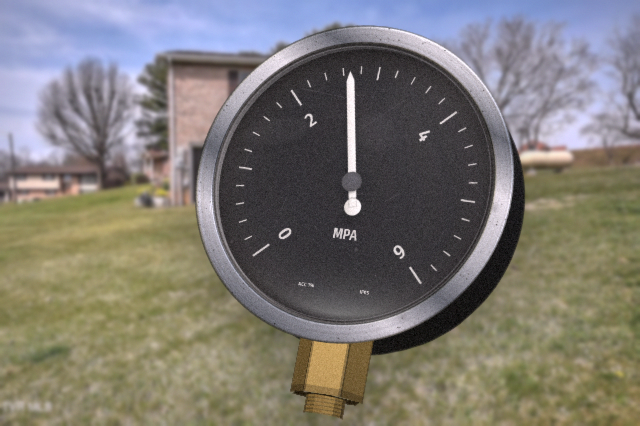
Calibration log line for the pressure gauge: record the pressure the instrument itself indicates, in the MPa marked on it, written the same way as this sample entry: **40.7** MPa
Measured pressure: **2.7** MPa
